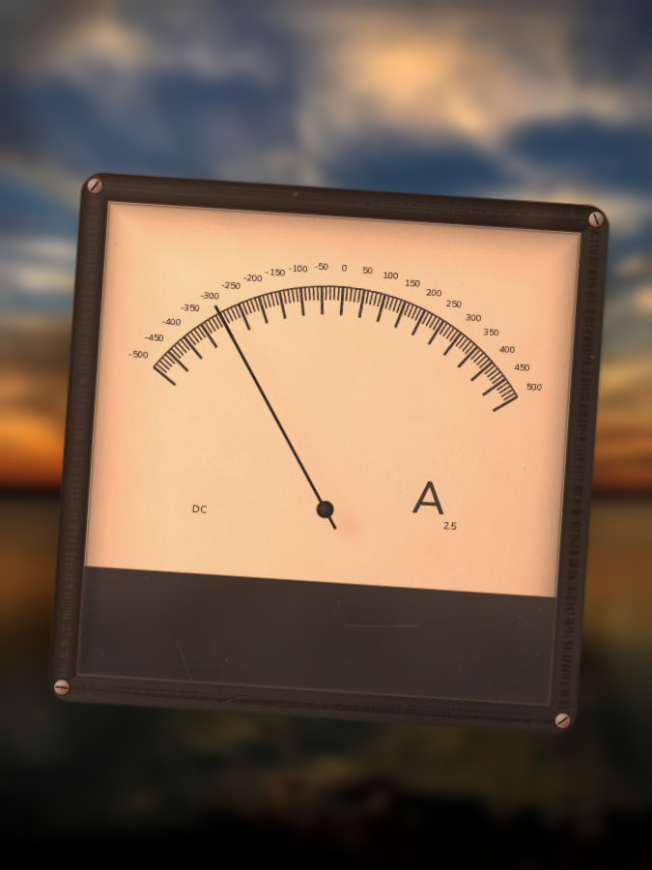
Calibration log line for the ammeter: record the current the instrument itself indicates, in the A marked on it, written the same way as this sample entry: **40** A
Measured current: **-300** A
